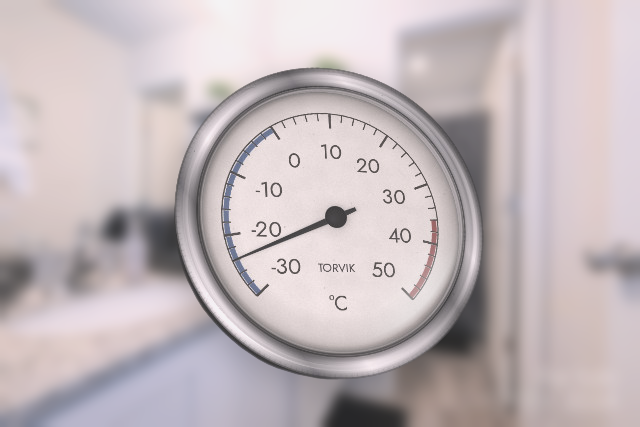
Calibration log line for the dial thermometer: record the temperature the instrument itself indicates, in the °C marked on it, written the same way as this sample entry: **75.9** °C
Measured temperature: **-24** °C
